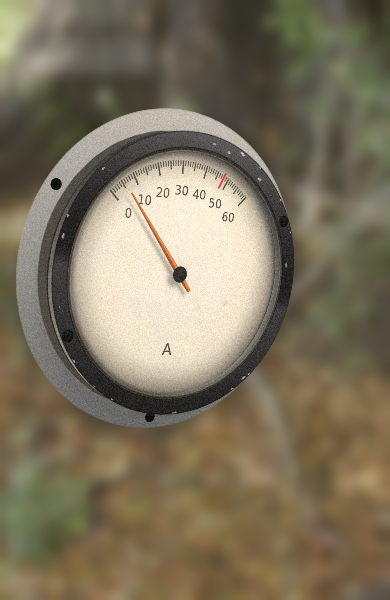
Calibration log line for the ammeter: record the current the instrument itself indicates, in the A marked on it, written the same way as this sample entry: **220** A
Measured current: **5** A
